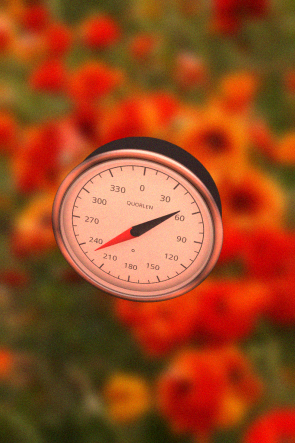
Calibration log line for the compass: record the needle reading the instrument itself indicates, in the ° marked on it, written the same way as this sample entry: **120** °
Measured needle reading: **230** °
